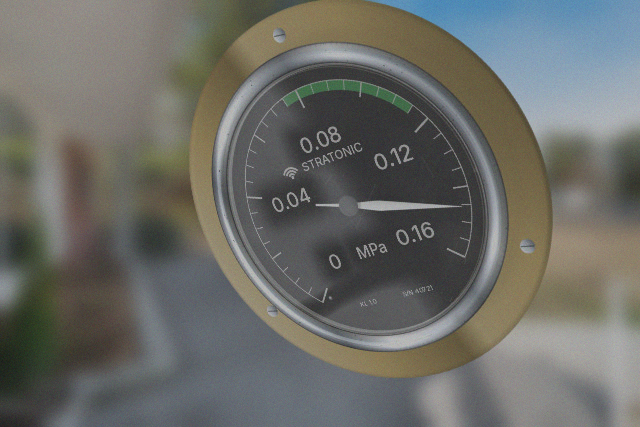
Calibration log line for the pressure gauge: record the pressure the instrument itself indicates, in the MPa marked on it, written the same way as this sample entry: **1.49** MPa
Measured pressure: **0.145** MPa
